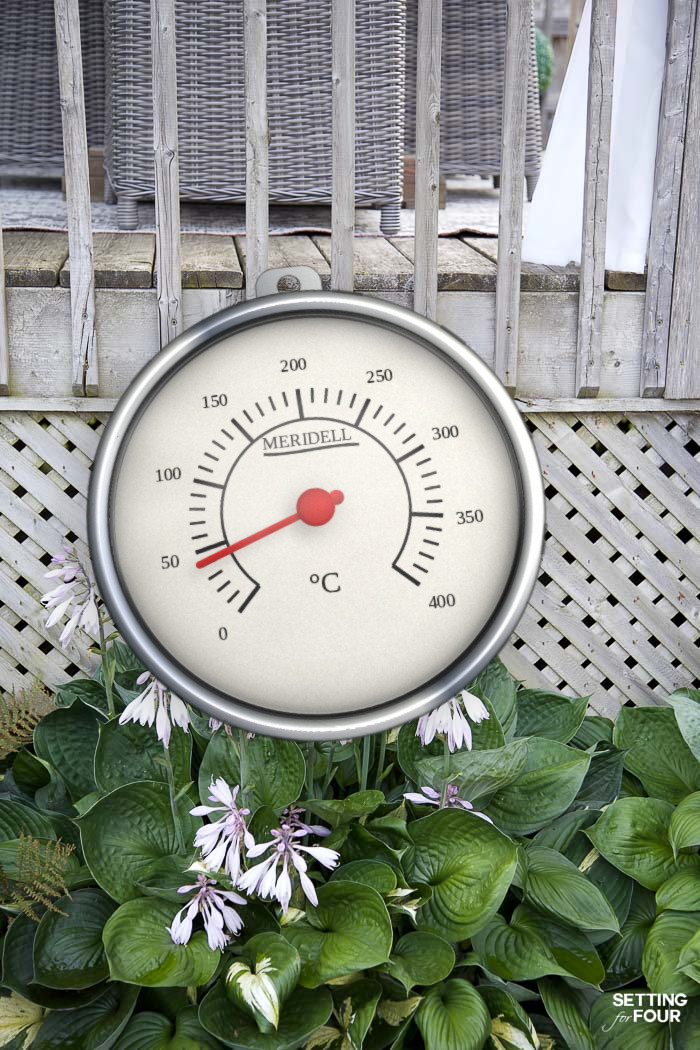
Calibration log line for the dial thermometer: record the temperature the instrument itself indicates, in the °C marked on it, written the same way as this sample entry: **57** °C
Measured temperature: **40** °C
